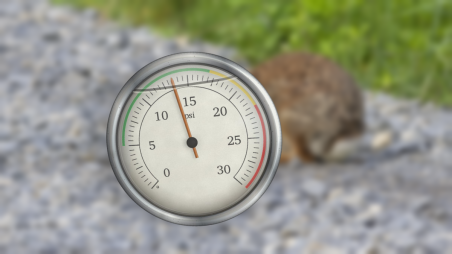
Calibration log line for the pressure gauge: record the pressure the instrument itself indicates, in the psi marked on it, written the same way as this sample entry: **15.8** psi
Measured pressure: **13.5** psi
